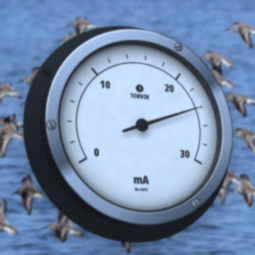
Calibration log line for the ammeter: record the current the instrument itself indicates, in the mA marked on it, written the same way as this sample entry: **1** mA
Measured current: **24** mA
